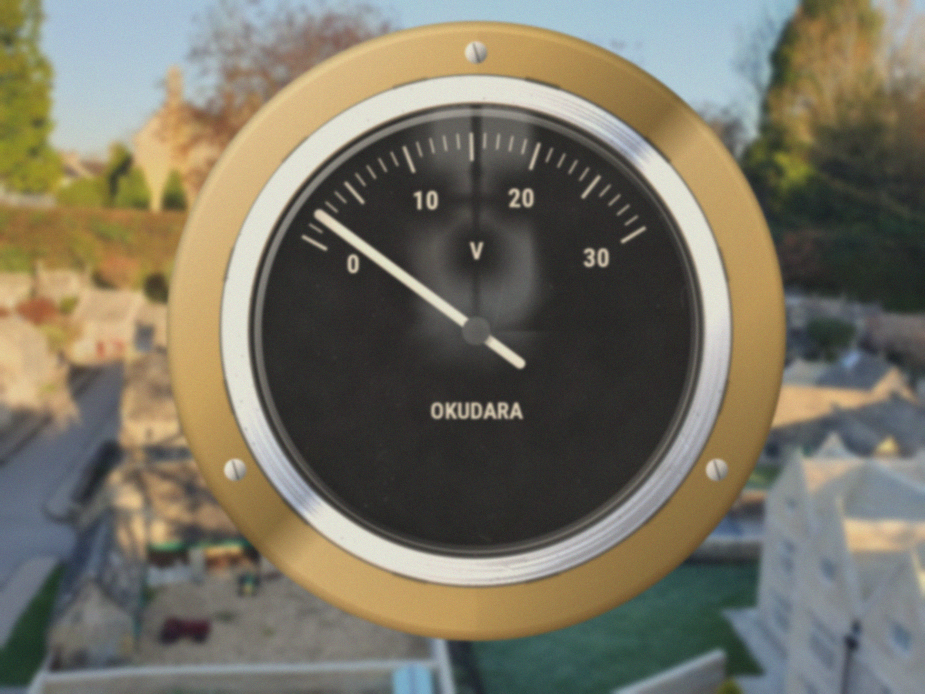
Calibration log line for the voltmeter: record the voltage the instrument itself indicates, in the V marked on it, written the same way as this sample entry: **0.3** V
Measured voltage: **2** V
